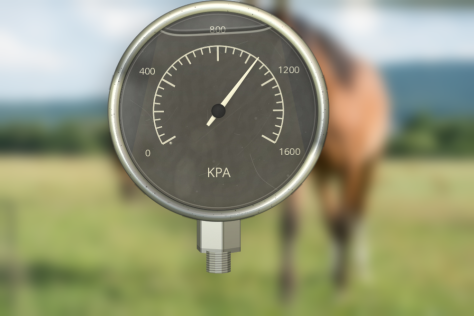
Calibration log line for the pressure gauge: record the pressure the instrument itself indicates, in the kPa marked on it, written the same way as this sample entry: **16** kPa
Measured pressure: **1050** kPa
